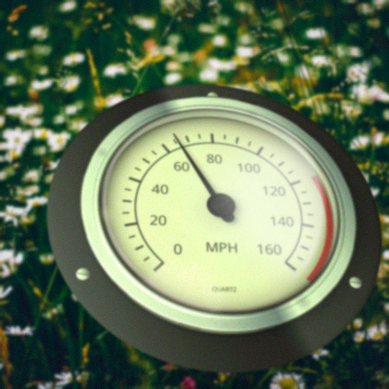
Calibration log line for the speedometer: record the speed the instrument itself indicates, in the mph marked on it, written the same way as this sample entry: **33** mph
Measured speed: **65** mph
